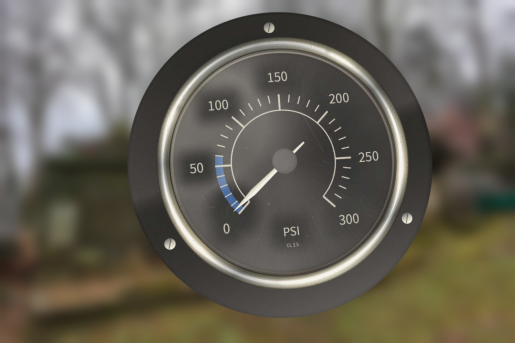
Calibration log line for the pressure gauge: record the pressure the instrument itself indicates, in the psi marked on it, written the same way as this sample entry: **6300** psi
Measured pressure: **5** psi
